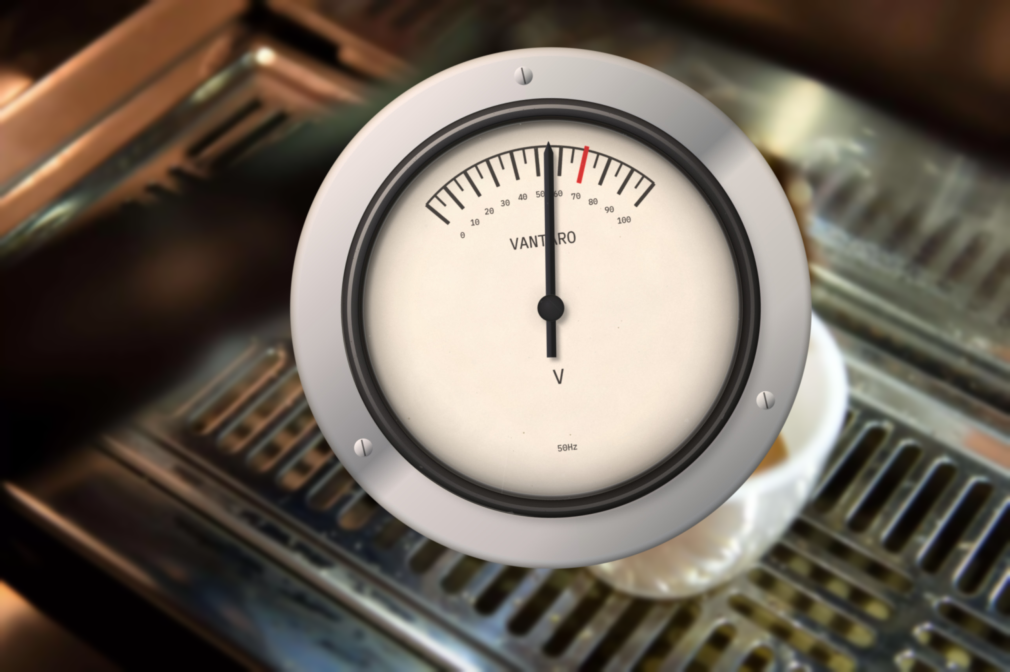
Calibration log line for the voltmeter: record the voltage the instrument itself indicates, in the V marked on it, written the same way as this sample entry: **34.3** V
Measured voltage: **55** V
